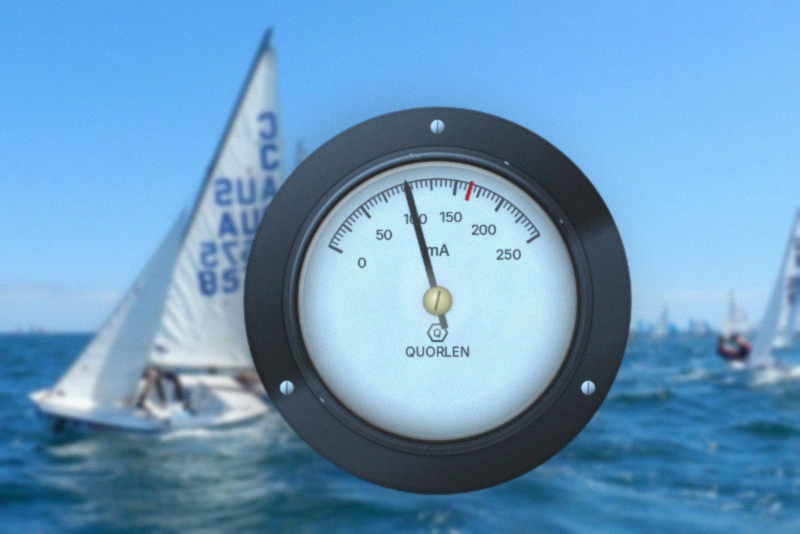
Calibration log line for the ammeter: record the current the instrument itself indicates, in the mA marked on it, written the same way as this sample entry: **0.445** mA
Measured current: **100** mA
